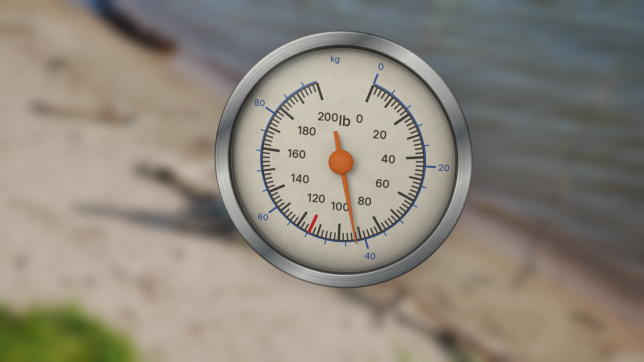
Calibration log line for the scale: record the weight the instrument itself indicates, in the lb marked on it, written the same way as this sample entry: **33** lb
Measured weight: **92** lb
